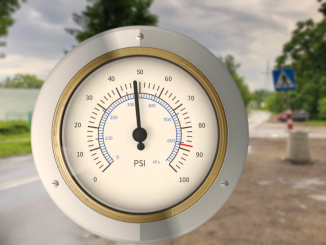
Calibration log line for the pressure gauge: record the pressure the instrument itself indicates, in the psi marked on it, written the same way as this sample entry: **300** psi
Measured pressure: **48** psi
